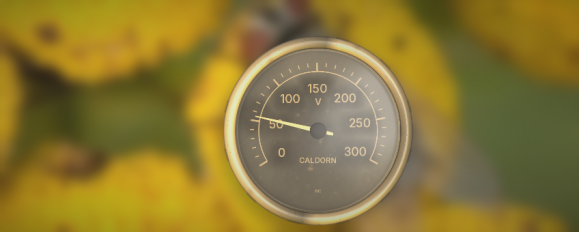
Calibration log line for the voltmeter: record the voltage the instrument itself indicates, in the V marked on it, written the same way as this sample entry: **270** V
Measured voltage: **55** V
